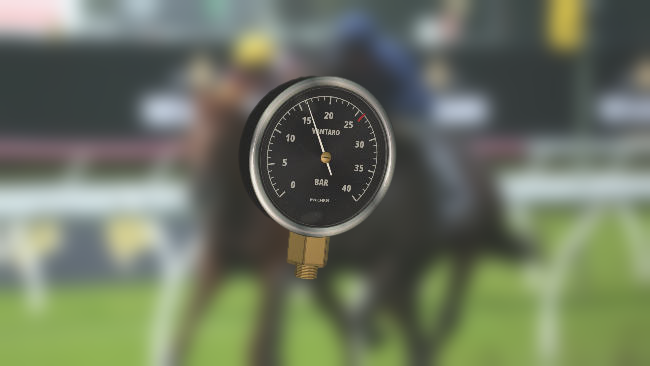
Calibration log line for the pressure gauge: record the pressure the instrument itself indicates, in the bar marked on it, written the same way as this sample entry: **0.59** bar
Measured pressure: **16** bar
